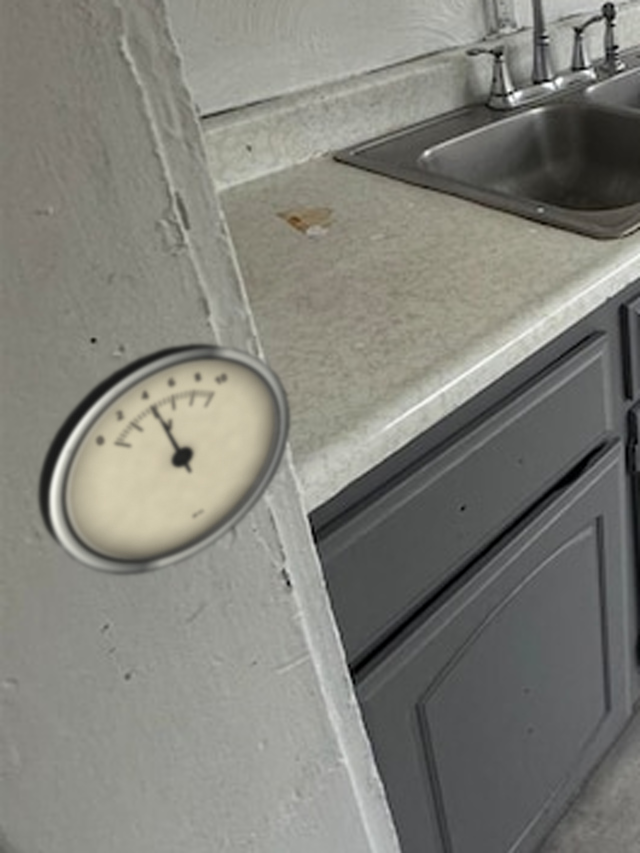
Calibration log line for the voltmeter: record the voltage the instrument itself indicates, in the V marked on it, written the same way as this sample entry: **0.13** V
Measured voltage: **4** V
